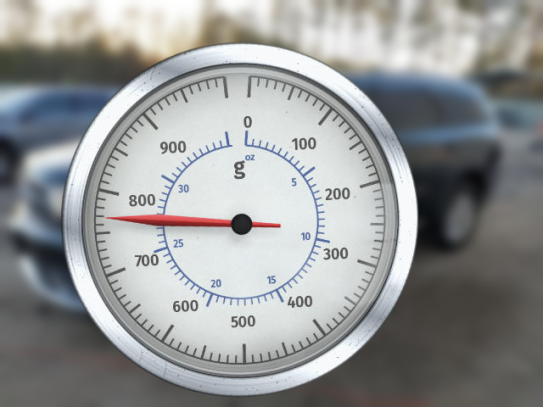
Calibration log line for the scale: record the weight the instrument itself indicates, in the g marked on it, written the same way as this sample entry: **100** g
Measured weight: **770** g
